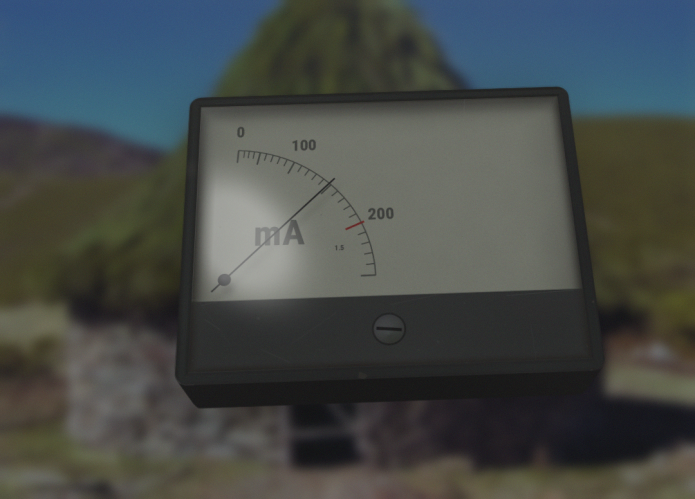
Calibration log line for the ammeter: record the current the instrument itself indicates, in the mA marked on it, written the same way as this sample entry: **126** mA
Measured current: **150** mA
